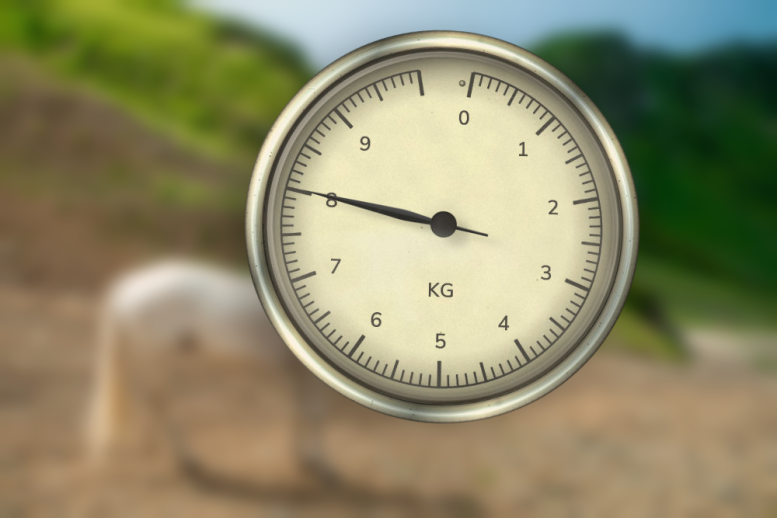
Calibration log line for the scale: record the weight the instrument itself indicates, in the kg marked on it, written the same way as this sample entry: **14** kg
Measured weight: **8** kg
